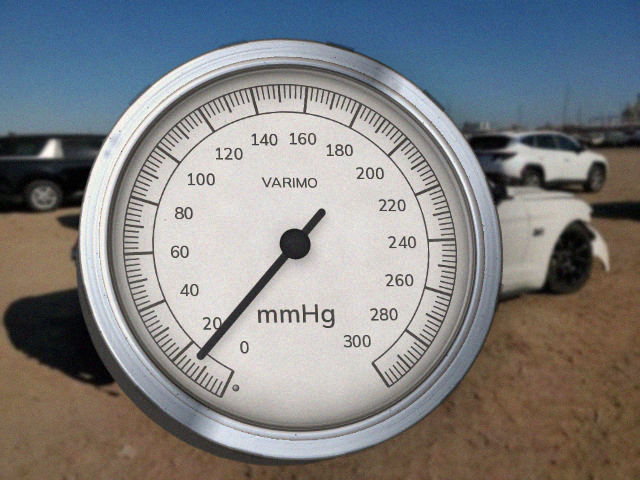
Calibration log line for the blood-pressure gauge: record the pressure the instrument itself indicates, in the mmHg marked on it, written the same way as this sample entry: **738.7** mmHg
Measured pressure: **14** mmHg
